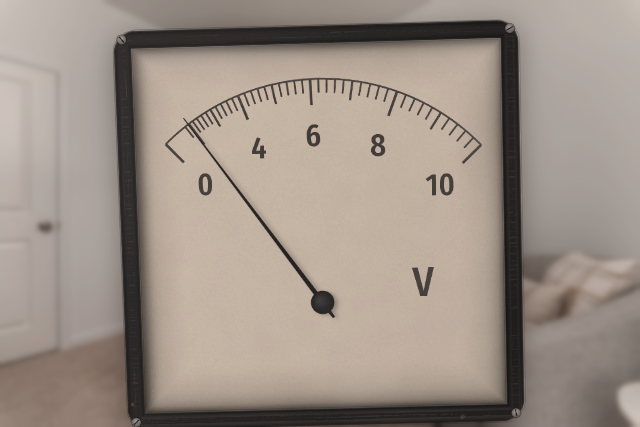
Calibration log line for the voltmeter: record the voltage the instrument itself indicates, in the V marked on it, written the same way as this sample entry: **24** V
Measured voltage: **2** V
